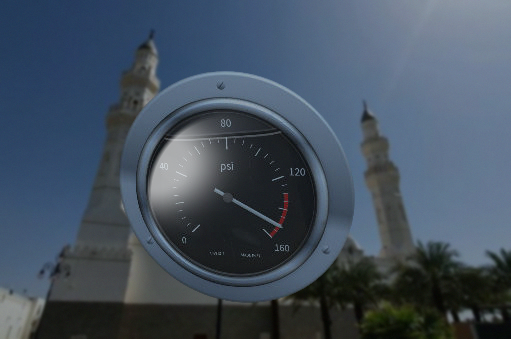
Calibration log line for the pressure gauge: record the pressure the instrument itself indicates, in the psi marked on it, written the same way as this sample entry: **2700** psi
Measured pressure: **150** psi
